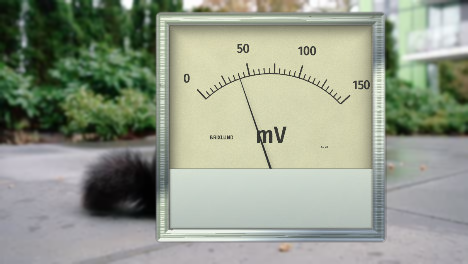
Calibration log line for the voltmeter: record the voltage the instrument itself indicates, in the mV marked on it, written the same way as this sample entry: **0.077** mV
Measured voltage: **40** mV
